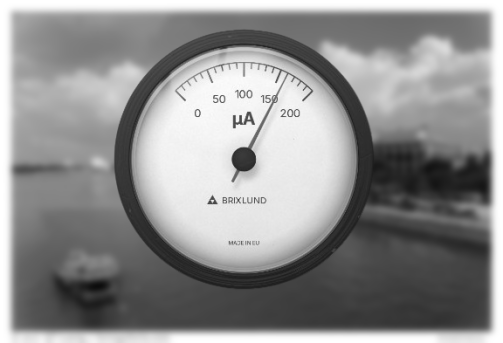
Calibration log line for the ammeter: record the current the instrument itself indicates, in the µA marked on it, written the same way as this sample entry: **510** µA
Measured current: **160** µA
